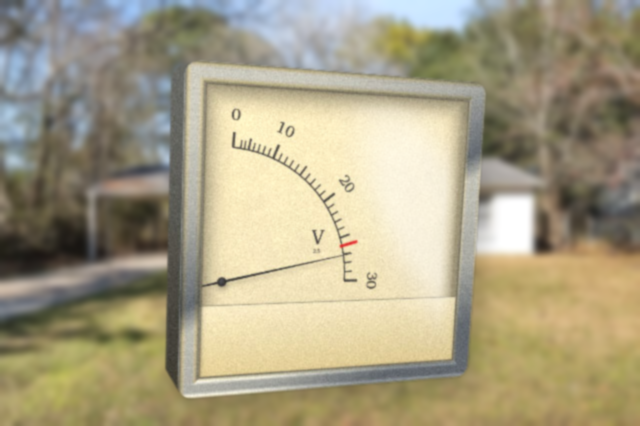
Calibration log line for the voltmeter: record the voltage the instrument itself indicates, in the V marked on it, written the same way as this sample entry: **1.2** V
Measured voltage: **27** V
